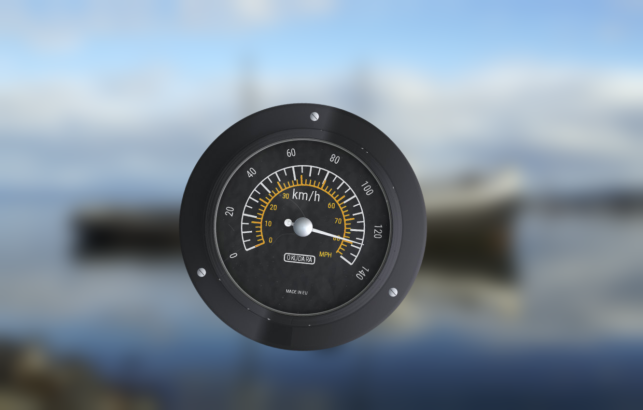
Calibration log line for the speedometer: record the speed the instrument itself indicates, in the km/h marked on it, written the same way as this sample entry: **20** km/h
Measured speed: **127.5** km/h
